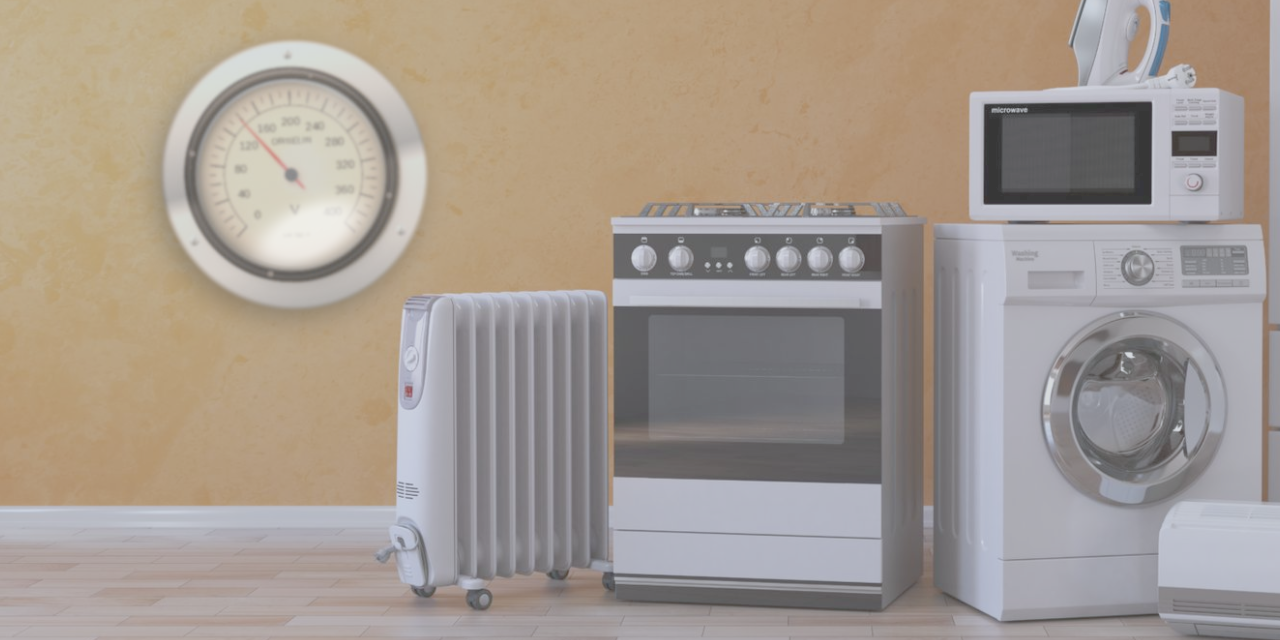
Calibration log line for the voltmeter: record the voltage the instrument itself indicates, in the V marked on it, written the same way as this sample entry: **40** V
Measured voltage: **140** V
